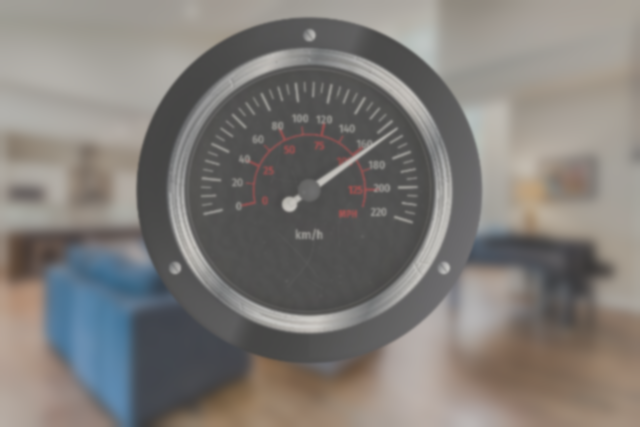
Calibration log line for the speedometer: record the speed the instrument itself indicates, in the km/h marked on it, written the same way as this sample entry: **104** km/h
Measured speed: **165** km/h
